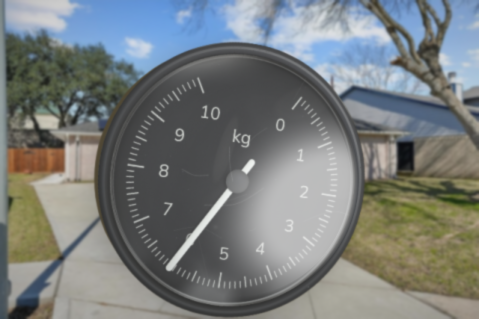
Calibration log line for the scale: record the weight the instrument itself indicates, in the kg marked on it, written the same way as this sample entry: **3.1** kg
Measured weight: **6** kg
